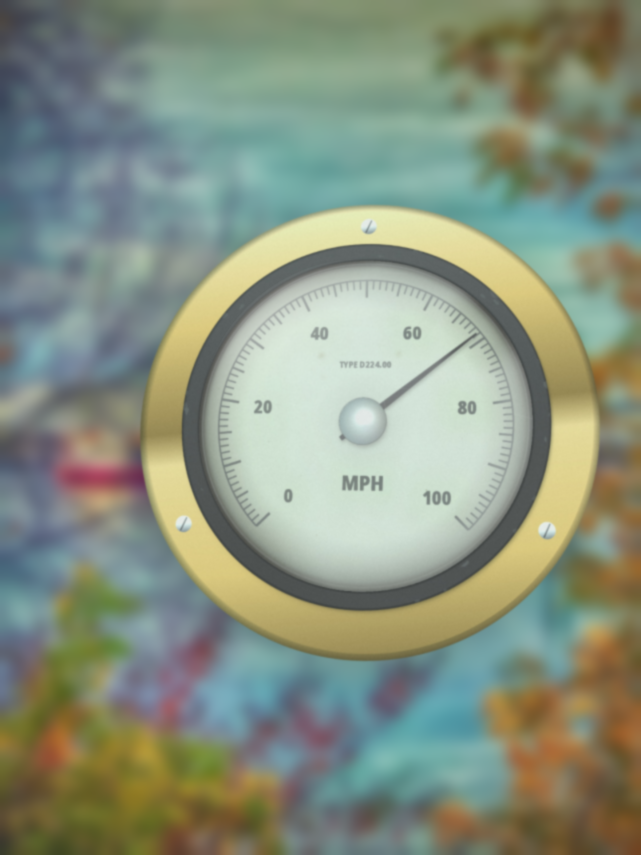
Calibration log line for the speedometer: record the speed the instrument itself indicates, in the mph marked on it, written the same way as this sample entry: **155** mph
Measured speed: **69** mph
